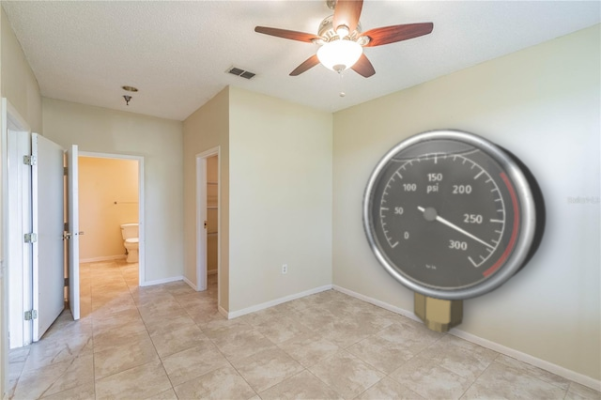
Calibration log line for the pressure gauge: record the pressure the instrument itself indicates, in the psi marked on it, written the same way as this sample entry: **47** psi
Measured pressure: **275** psi
